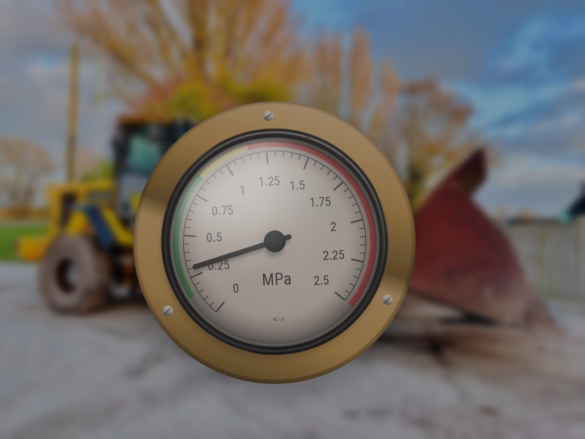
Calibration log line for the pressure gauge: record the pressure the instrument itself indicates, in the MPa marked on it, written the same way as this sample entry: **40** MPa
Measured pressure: **0.3** MPa
